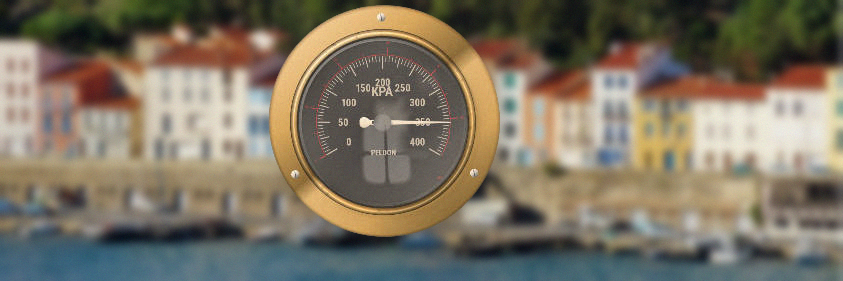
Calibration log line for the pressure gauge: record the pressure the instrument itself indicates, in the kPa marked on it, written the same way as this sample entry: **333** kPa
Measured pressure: **350** kPa
